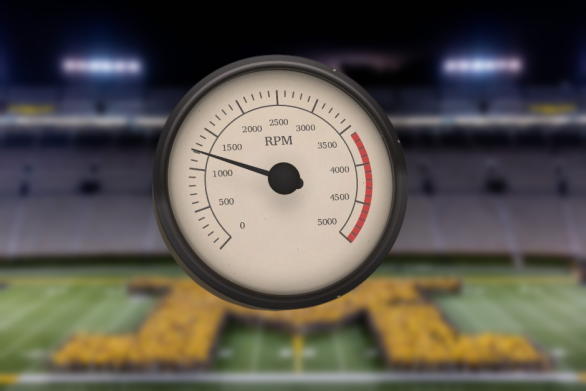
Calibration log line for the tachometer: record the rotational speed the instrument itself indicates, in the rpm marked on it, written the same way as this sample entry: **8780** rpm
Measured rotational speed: **1200** rpm
